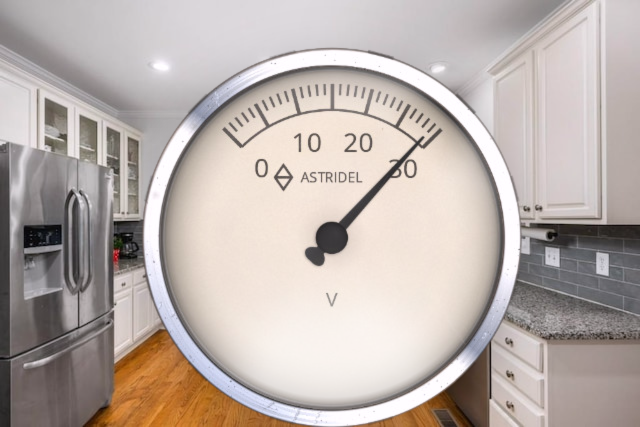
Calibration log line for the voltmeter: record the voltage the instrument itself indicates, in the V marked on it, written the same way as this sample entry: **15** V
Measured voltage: **29** V
